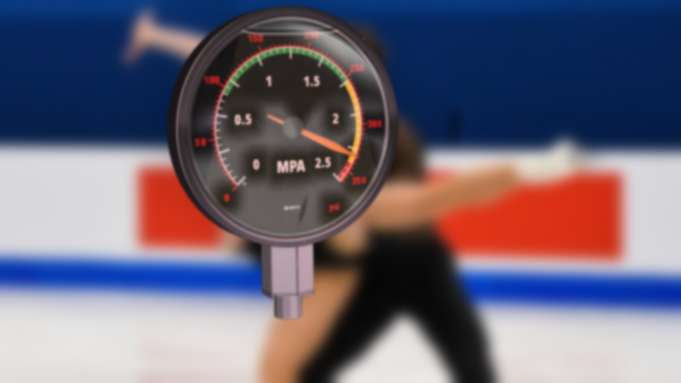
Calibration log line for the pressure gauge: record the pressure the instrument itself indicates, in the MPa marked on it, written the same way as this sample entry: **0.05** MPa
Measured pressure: **2.3** MPa
